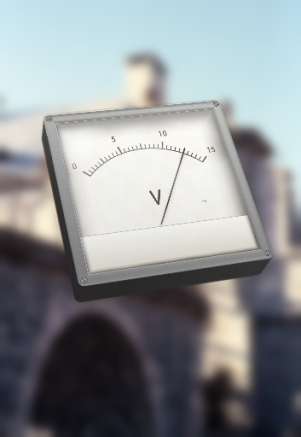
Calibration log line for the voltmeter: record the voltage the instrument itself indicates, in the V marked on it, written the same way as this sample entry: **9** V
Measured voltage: **12.5** V
